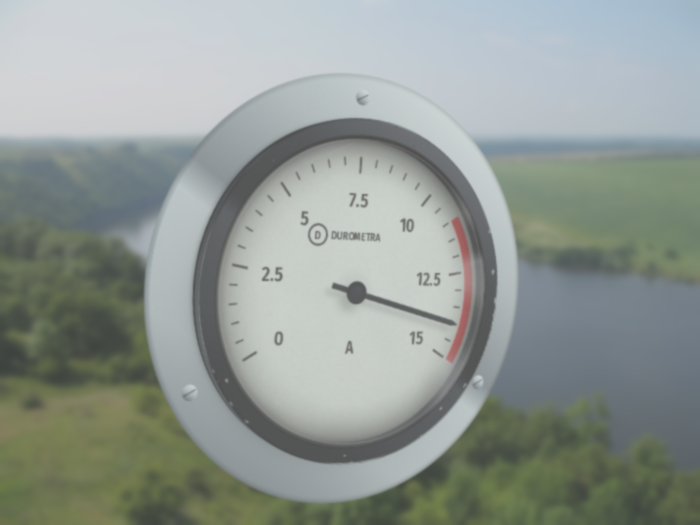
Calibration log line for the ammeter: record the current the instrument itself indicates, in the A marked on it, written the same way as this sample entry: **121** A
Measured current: **14** A
